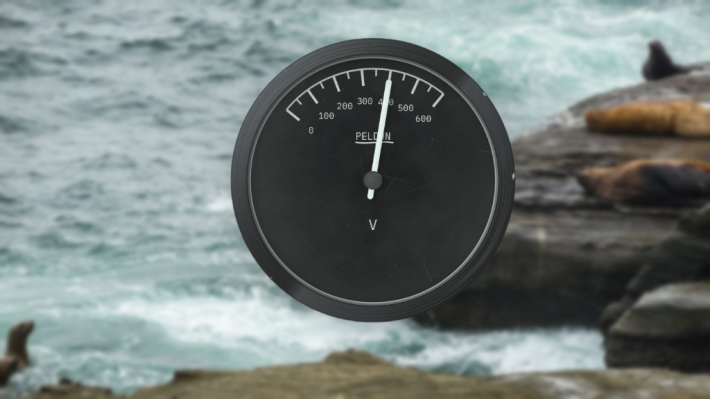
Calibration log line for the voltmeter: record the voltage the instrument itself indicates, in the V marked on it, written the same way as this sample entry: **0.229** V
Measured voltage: **400** V
